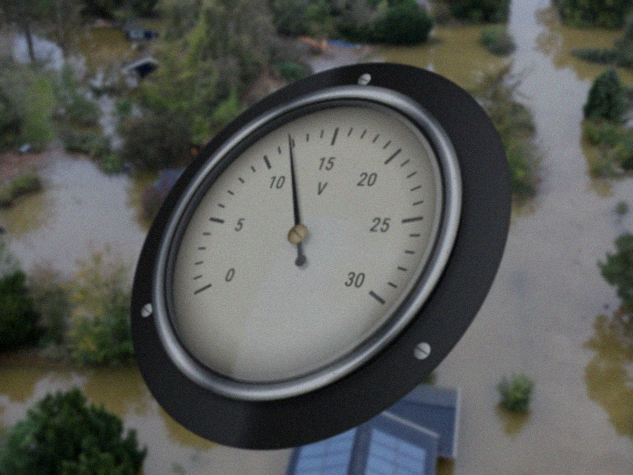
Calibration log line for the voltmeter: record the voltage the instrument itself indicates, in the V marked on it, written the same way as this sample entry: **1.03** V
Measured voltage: **12** V
